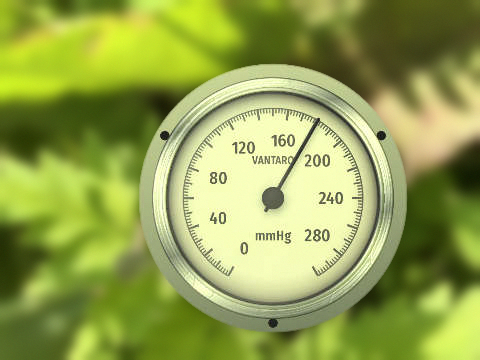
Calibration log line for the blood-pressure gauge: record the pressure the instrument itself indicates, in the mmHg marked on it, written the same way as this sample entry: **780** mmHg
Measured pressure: **180** mmHg
